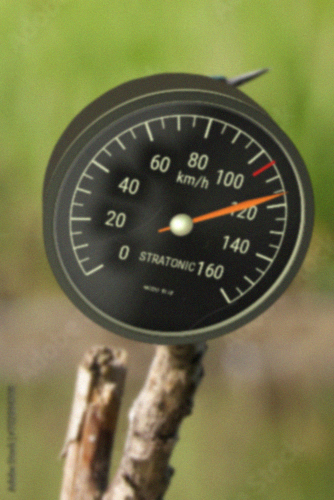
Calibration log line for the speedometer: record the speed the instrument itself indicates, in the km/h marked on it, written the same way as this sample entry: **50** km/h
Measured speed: **115** km/h
